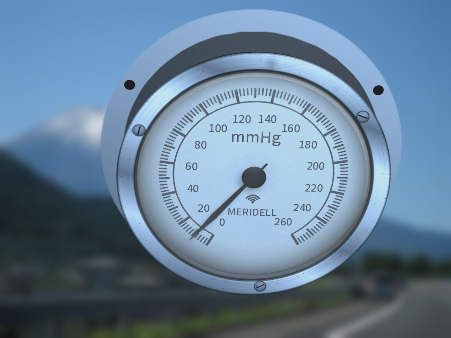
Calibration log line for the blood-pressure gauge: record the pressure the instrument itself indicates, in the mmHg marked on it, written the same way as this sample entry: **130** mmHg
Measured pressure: **10** mmHg
